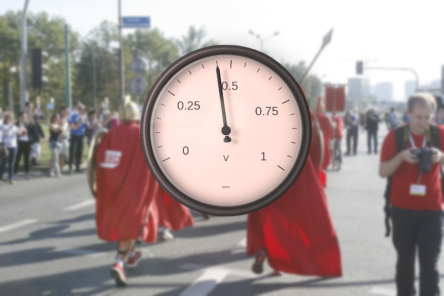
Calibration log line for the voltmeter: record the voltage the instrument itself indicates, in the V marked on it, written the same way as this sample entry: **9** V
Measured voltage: **0.45** V
